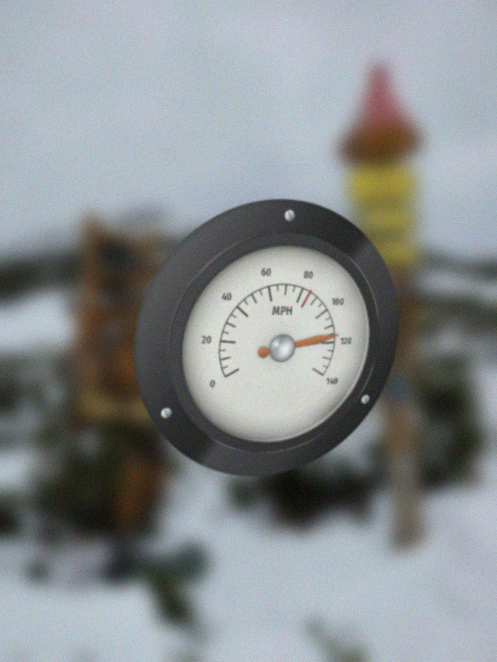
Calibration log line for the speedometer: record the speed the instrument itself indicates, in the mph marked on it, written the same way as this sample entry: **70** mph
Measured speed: **115** mph
